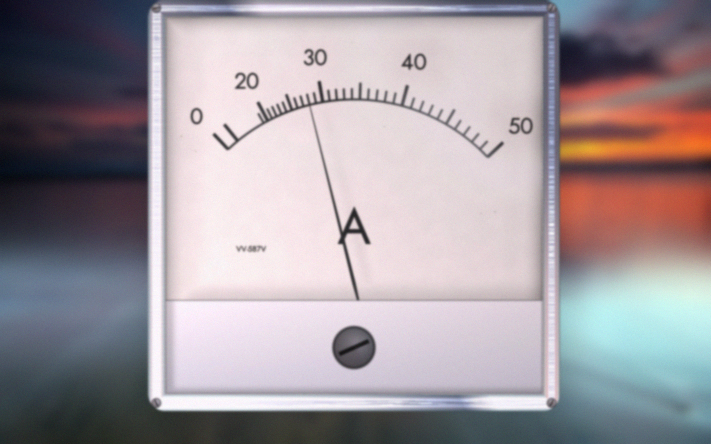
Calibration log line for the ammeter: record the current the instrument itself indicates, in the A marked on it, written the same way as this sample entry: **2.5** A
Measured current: **28** A
